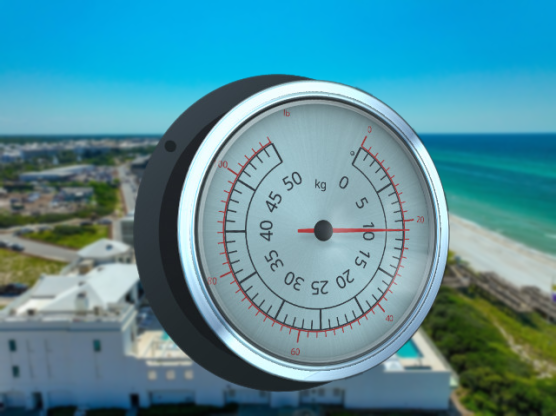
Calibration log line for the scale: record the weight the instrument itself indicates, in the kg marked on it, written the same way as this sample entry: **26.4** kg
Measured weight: **10** kg
